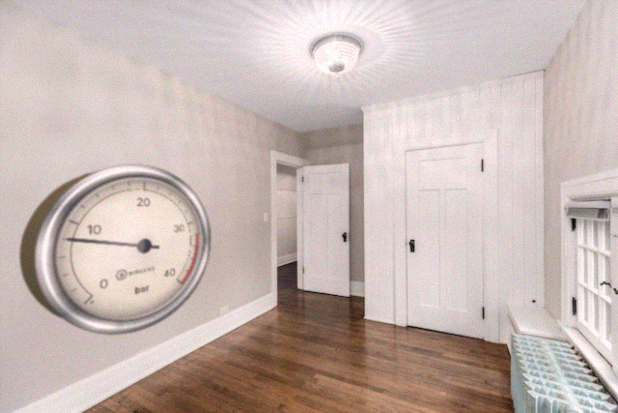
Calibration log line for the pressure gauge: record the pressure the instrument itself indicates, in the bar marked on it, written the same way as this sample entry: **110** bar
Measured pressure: **8** bar
